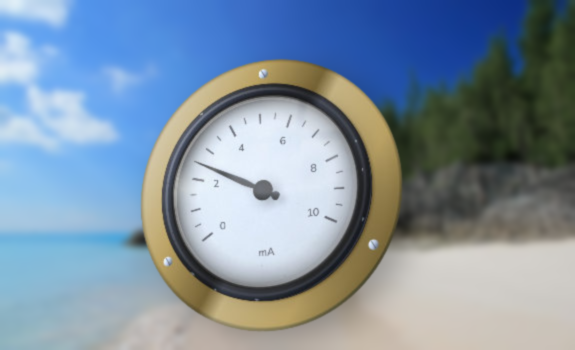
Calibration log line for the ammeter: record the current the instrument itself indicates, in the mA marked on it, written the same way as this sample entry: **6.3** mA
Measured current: **2.5** mA
